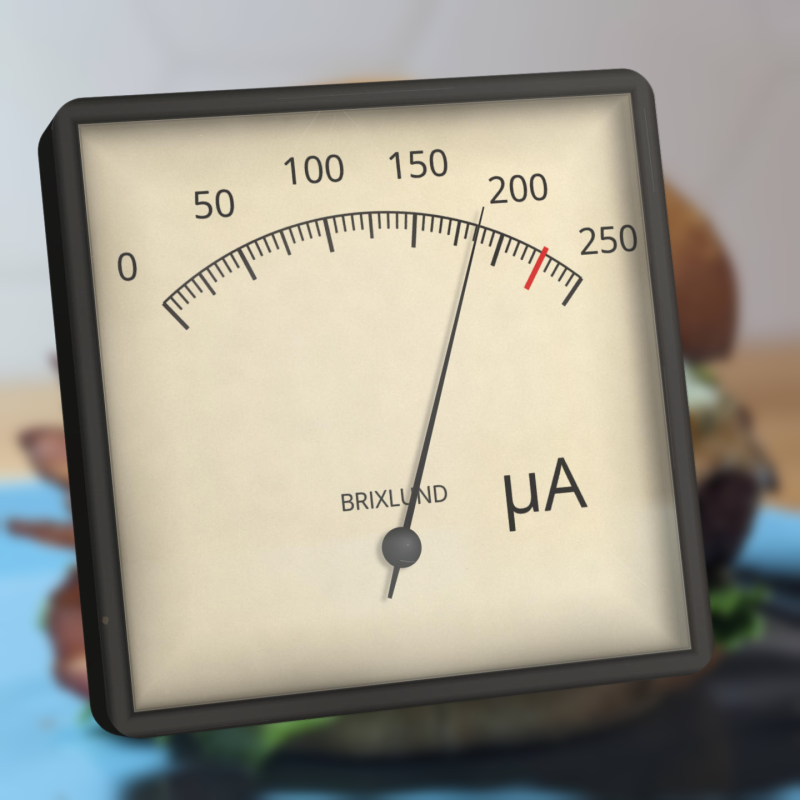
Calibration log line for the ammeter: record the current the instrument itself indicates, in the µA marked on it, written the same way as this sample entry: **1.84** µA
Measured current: **185** µA
